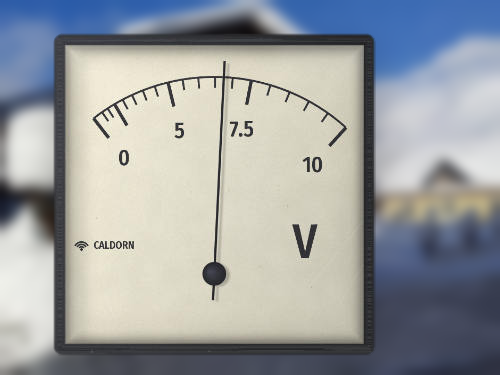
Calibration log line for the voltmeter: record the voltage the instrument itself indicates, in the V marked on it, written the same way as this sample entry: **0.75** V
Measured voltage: **6.75** V
